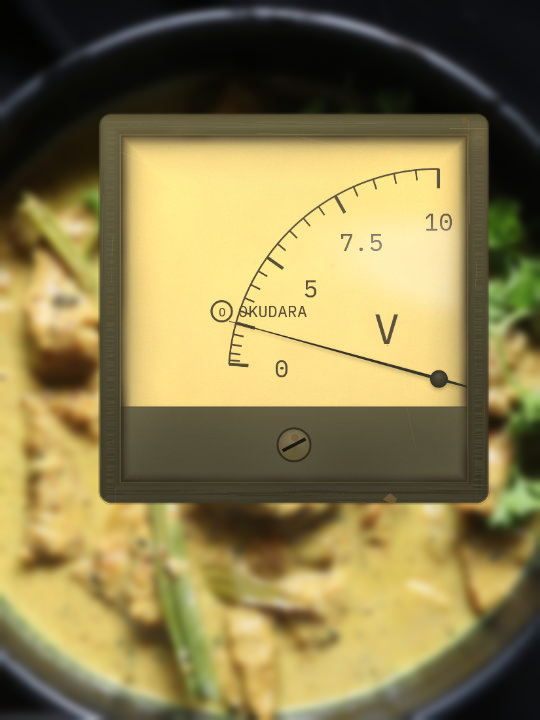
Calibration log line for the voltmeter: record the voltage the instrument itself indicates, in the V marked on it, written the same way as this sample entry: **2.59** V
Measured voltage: **2.5** V
